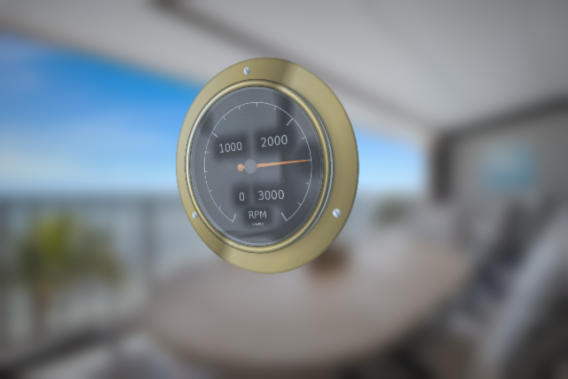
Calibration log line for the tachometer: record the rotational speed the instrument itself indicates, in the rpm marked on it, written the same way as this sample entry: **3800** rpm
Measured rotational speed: **2400** rpm
